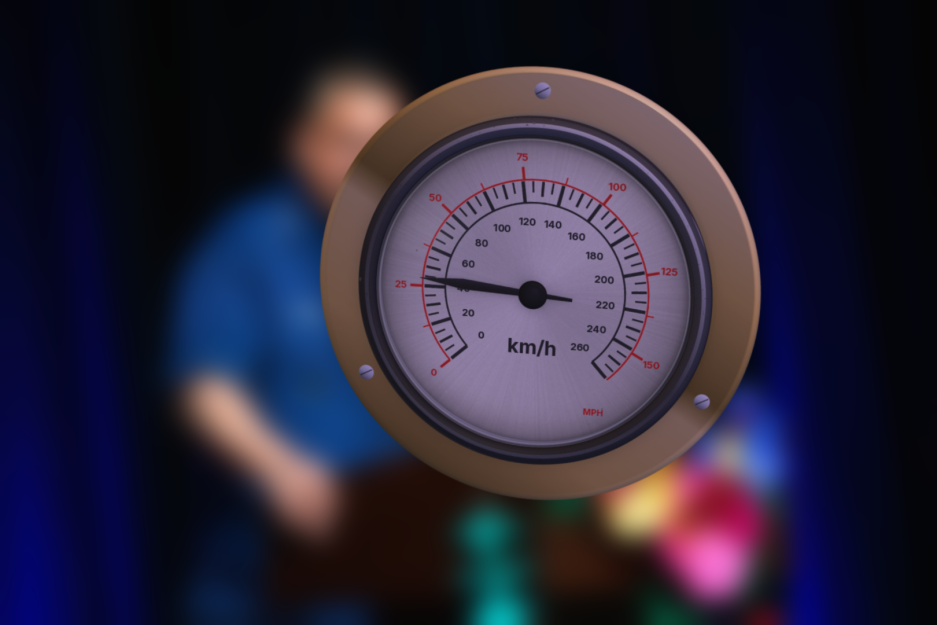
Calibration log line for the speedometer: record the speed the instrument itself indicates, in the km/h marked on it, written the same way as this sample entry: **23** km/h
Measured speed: **45** km/h
